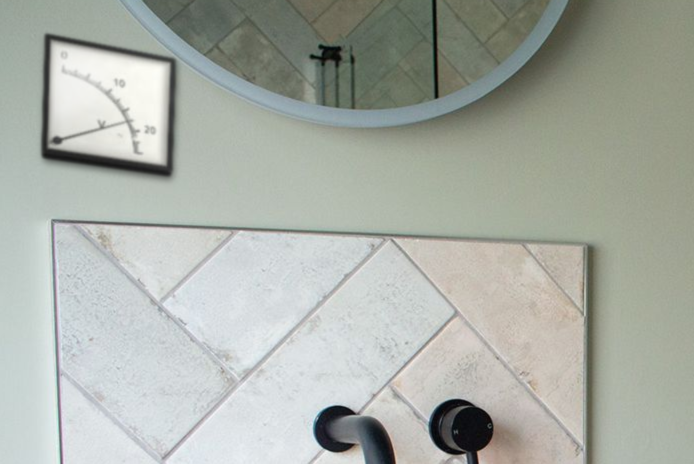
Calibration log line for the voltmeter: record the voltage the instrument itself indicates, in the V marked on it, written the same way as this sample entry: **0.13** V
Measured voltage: **17.5** V
